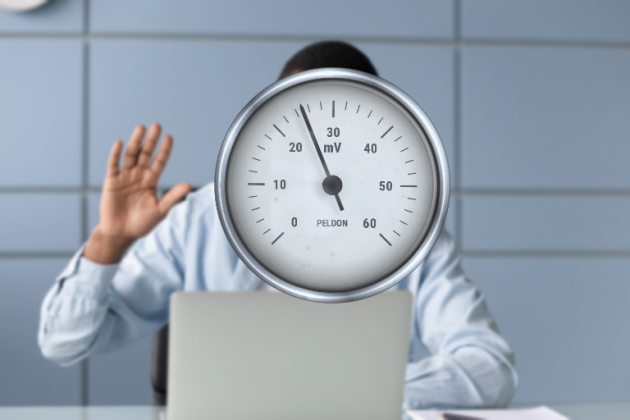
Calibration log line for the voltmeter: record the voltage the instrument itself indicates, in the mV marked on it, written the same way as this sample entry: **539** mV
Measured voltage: **25** mV
